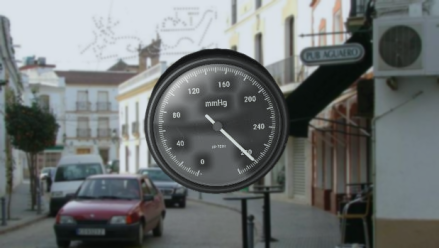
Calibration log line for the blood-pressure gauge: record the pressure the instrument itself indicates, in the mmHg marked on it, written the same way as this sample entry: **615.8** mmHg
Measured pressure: **280** mmHg
